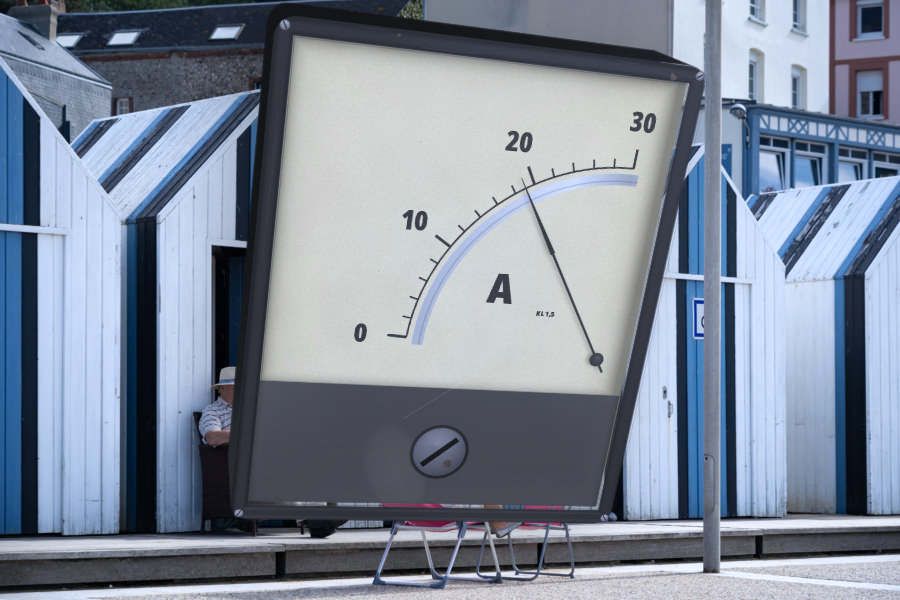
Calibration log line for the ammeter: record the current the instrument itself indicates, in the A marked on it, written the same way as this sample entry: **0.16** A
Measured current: **19** A
